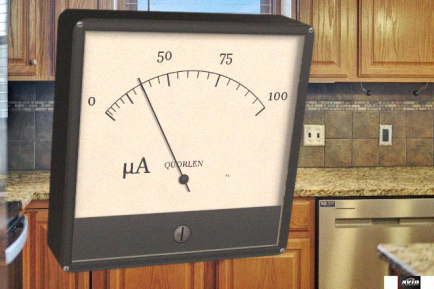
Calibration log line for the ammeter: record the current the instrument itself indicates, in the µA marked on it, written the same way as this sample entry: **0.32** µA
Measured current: **35** µA
